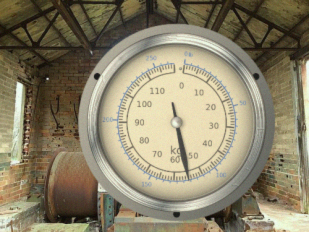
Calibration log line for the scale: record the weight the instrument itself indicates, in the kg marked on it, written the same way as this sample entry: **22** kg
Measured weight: **55** kg
